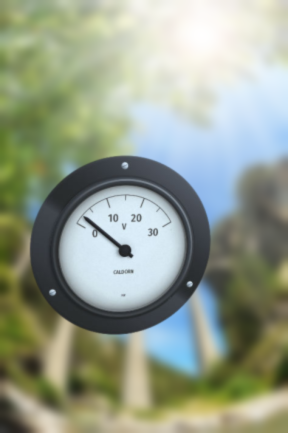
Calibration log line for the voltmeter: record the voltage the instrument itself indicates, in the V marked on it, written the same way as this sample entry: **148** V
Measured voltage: **2.5** V
